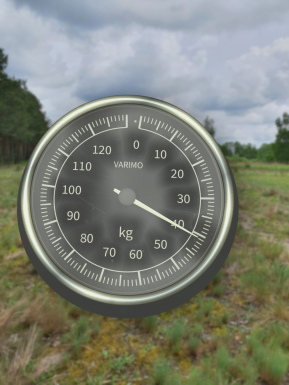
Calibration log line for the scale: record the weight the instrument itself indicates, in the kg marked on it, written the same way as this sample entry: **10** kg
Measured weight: **41** kg
